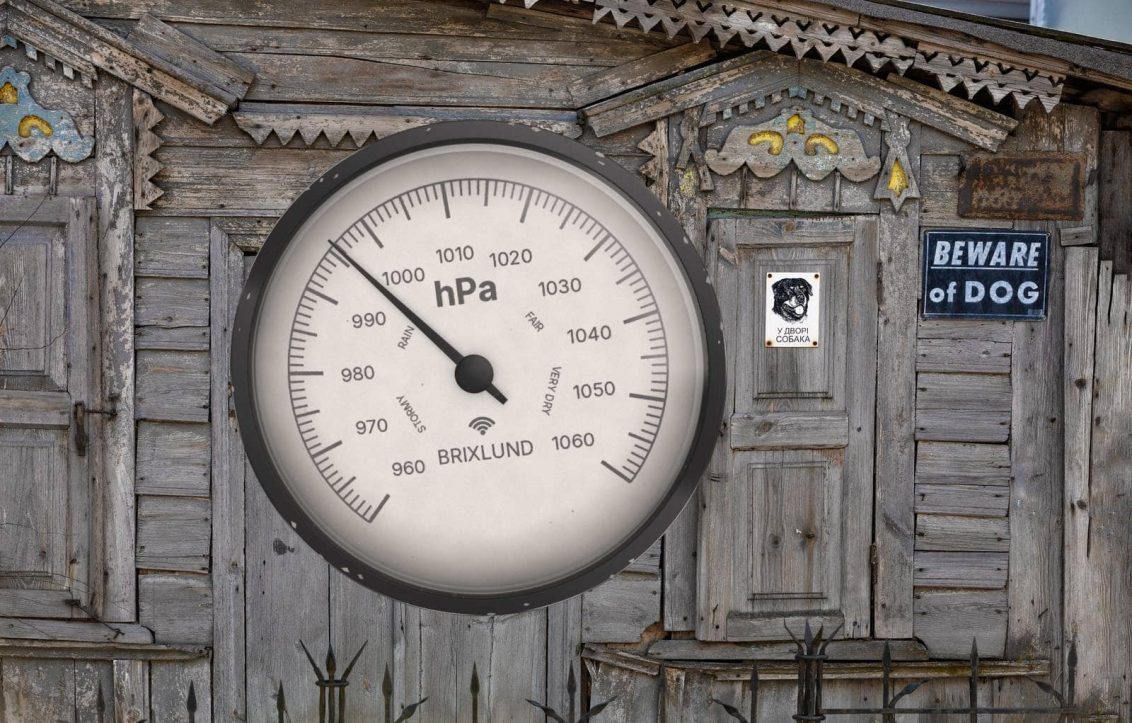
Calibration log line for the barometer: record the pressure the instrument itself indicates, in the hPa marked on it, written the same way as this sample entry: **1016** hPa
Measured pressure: **996** hPa
